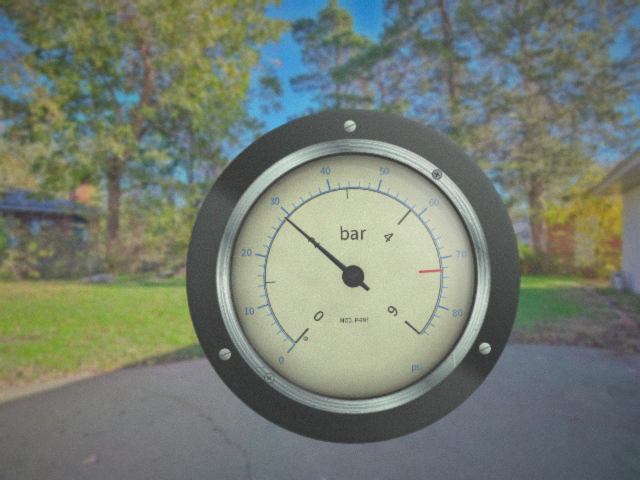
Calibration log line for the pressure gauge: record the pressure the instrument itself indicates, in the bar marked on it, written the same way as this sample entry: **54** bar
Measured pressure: **2** bar
